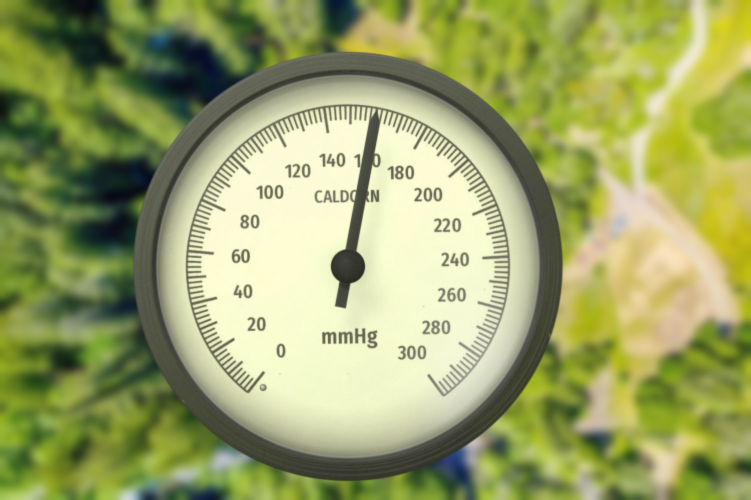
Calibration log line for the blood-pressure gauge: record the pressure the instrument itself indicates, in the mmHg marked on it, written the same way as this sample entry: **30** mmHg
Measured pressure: **160** mmHg
